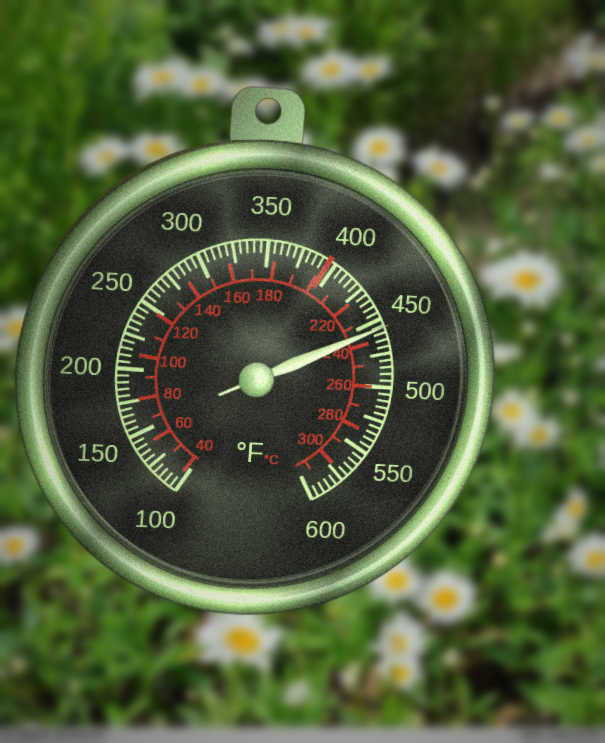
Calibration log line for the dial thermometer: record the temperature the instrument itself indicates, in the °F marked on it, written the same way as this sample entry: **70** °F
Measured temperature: **455** °F
